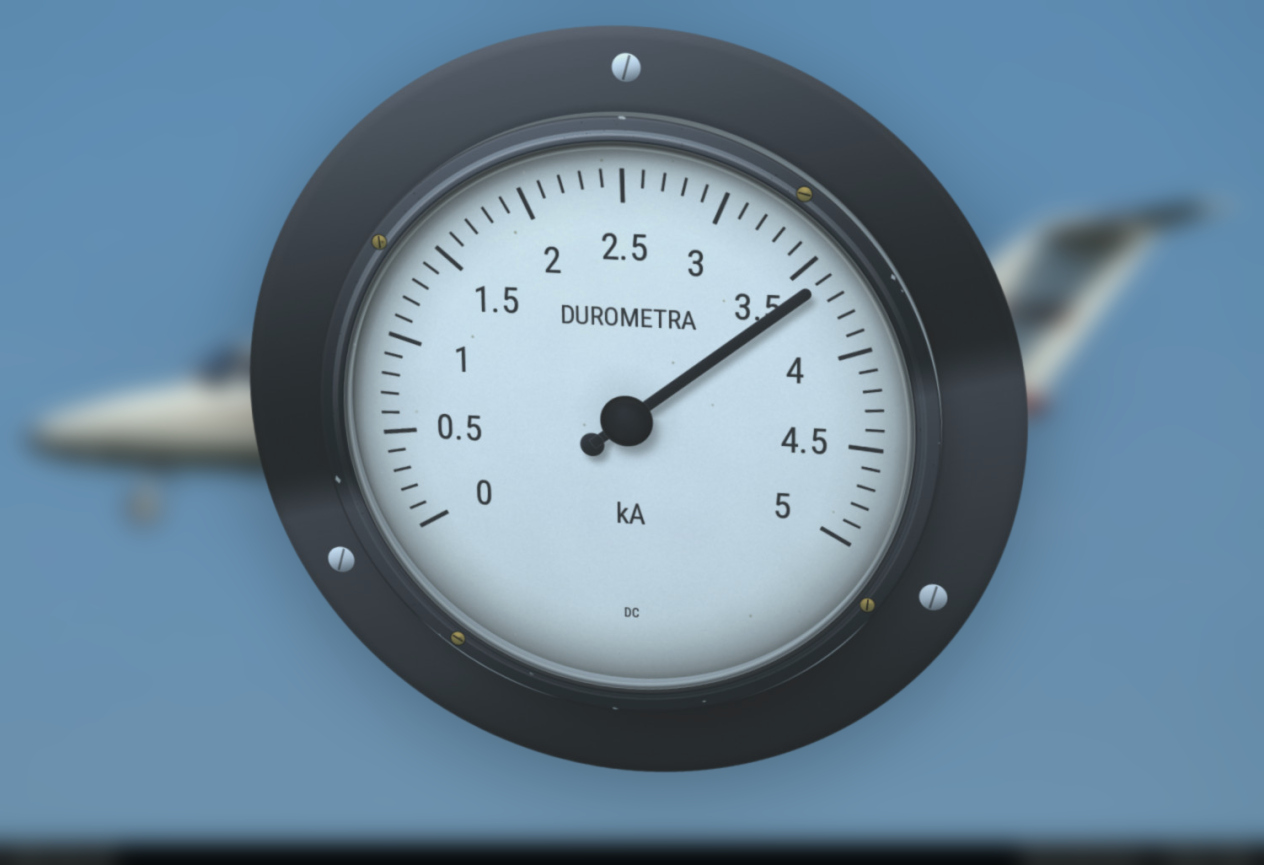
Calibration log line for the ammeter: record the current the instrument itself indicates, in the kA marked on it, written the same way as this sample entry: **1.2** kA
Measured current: **3.6** kA
